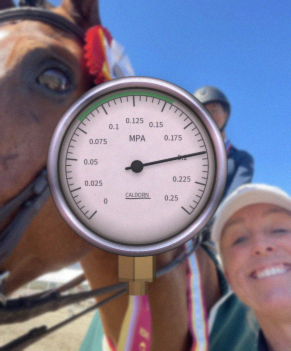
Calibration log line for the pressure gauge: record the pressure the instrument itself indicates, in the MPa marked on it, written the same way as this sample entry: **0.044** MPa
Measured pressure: **0.2** MPa
